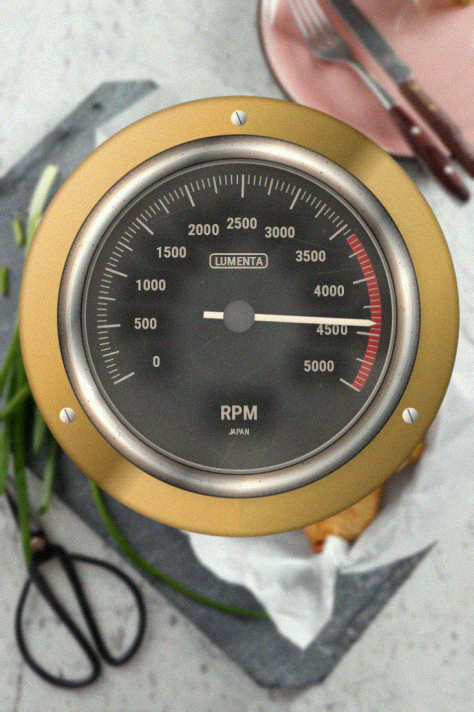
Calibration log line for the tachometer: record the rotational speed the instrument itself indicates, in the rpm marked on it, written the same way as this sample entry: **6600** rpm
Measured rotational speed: **4400** rpm
